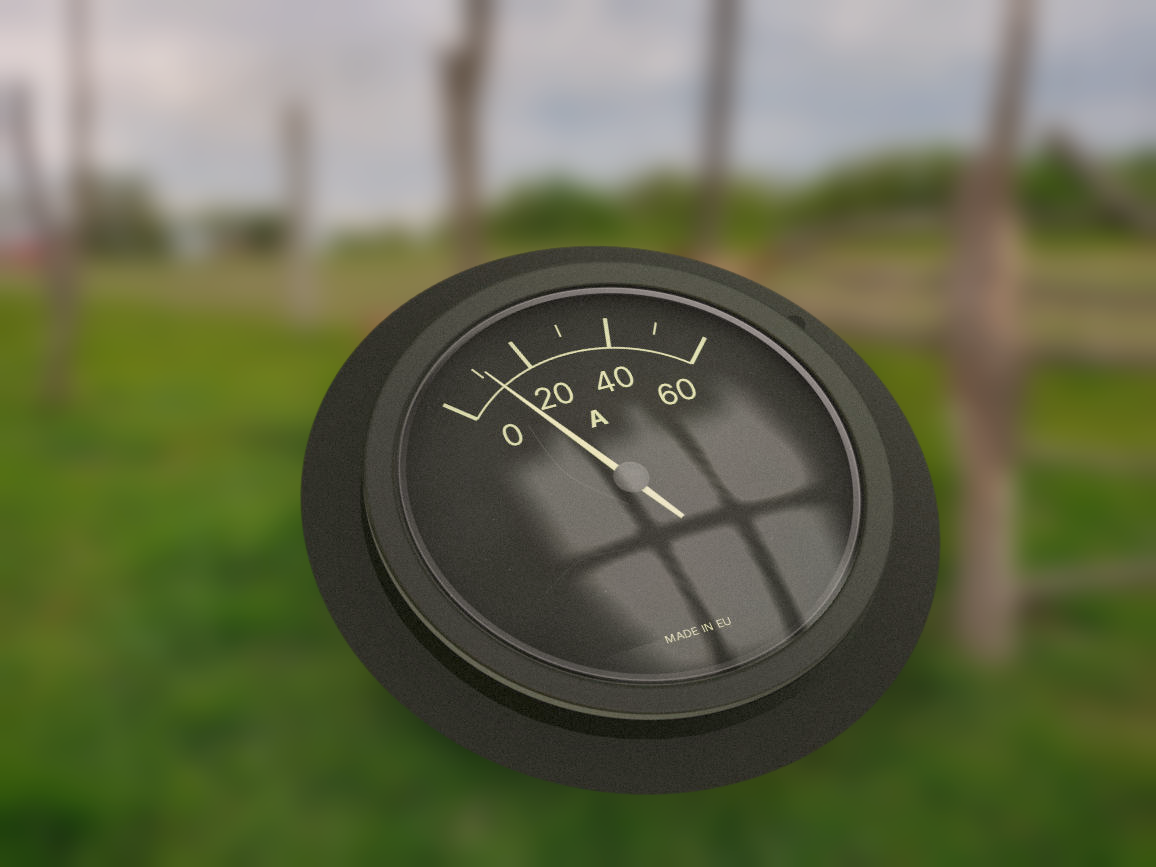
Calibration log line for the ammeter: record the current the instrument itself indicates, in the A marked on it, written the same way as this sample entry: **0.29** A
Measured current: **10** A
